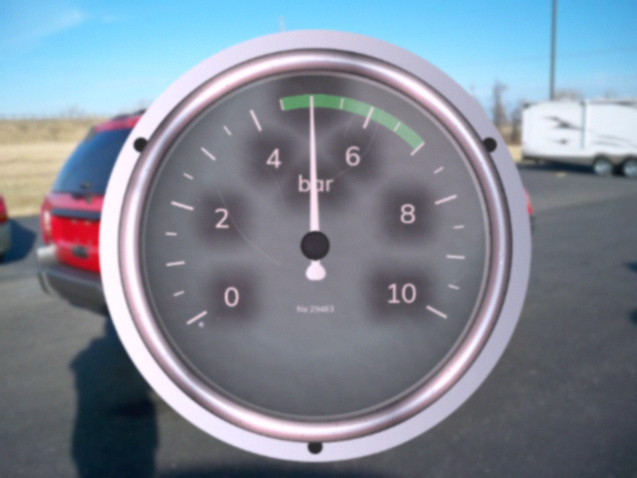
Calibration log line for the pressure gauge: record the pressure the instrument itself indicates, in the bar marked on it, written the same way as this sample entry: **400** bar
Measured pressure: **5** bar
